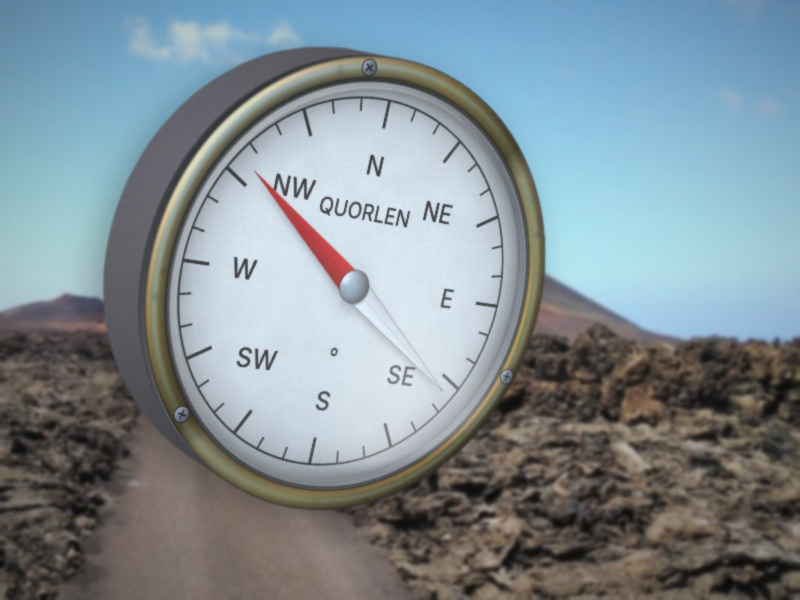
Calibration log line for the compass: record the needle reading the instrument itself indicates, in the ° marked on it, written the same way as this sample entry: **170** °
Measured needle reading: **305** °
